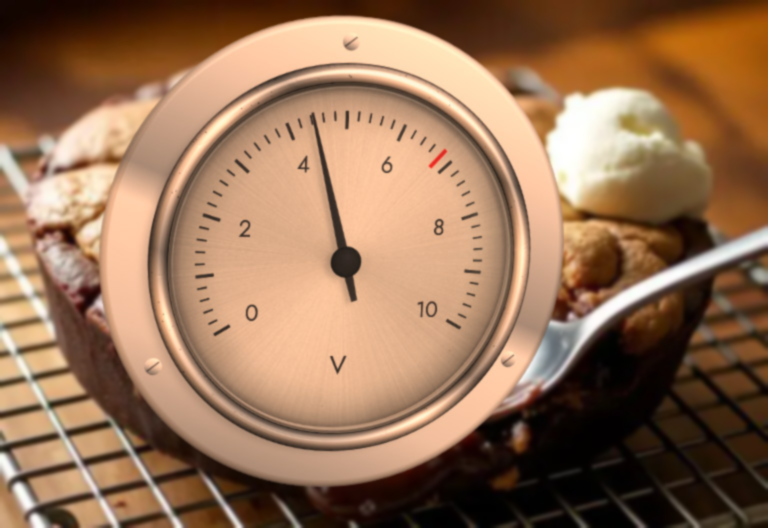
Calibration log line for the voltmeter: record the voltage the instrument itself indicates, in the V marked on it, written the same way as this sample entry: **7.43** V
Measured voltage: **4.4** V
